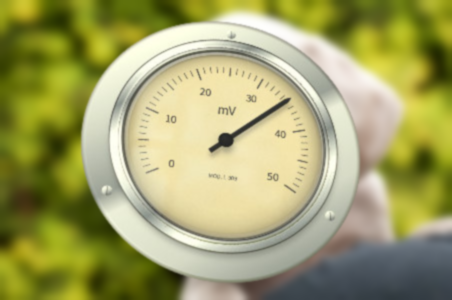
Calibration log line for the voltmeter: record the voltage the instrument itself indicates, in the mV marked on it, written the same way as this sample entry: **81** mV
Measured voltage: **35** mV
